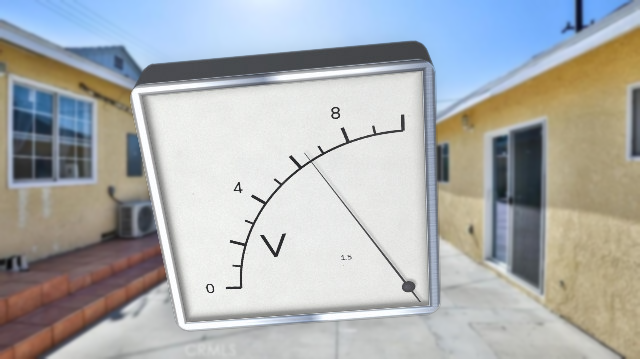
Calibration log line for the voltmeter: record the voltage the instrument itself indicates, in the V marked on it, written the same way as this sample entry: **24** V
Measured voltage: **6.5** V
